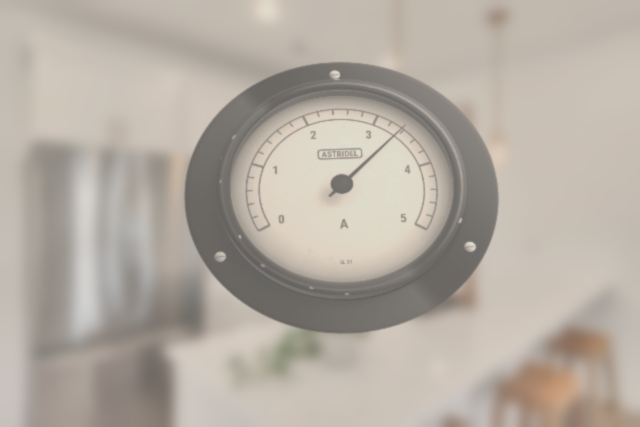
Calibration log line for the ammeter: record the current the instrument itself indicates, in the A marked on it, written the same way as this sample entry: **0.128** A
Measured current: **3.4** A
